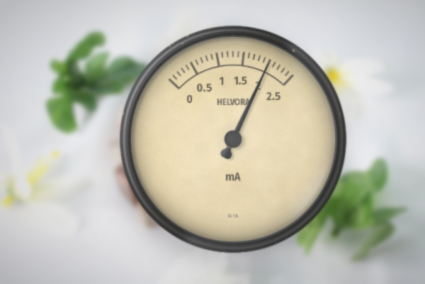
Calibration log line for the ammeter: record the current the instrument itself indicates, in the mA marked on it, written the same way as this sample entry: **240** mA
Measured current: **2** mA
